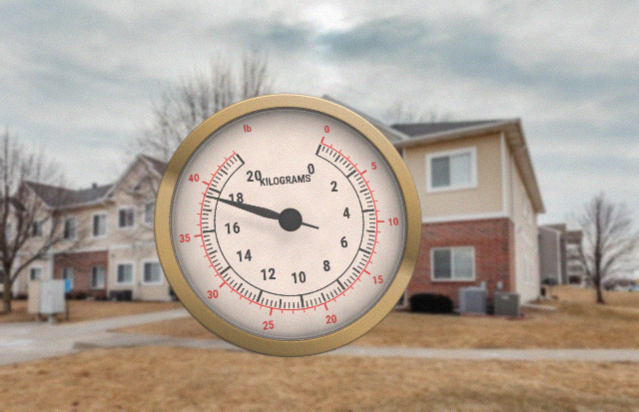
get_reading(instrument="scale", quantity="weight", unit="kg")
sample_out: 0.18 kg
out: 17.6 kg
